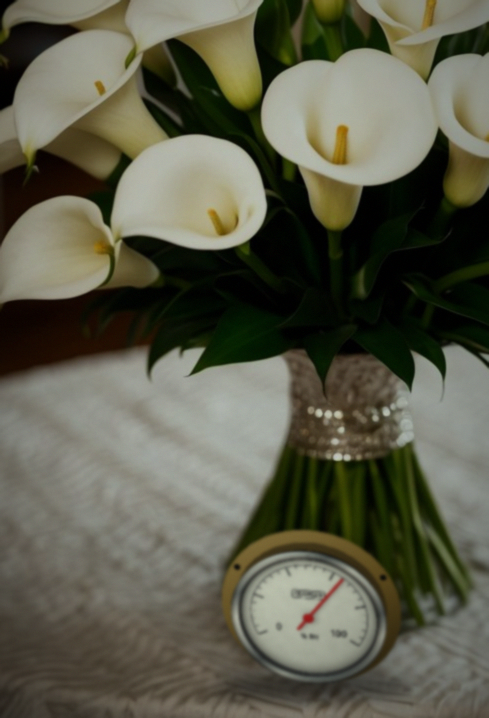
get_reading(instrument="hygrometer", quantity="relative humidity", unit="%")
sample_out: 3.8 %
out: 64 %
